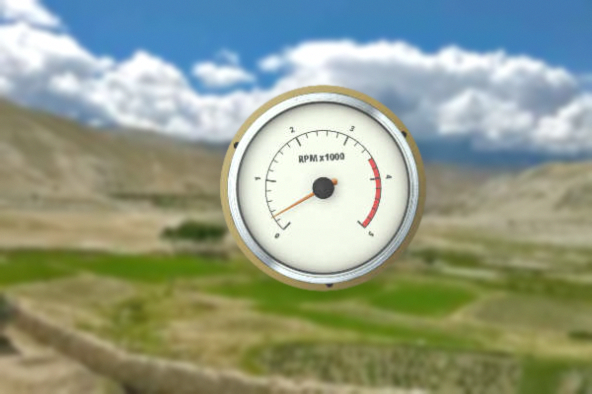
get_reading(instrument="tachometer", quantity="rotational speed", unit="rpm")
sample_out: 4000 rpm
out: 300 rpm
